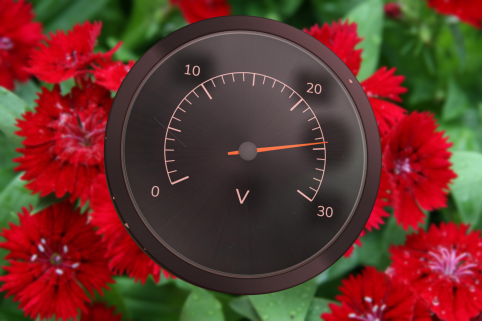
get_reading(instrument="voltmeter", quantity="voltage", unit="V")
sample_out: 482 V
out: 24.5 V
